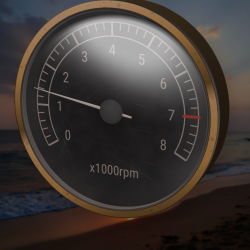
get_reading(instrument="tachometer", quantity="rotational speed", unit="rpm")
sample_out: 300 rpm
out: 1400 rpm
